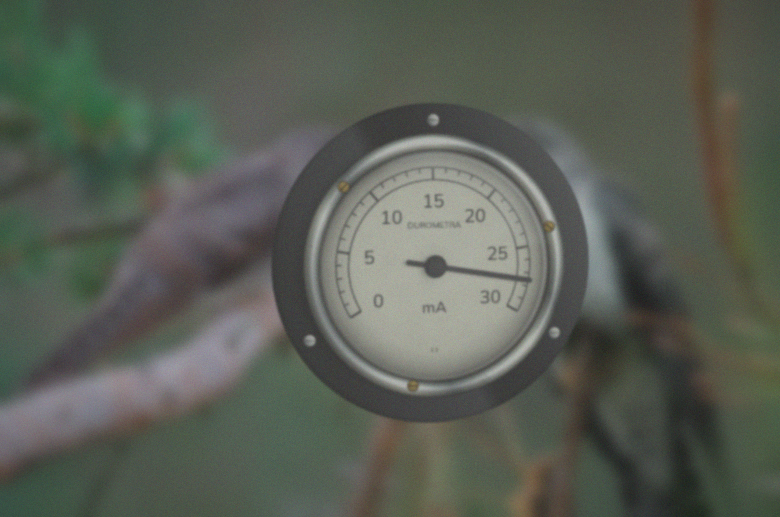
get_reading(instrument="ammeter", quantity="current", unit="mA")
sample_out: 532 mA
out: 27.5 mA
